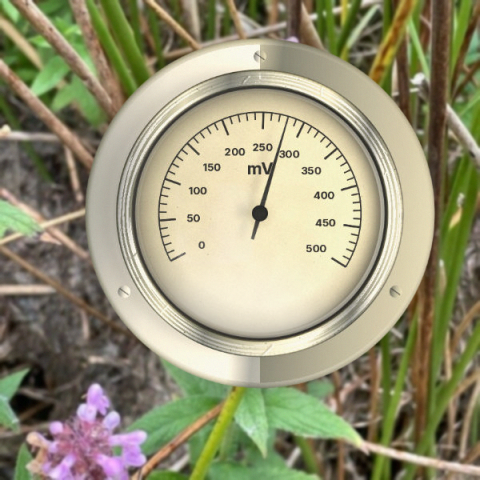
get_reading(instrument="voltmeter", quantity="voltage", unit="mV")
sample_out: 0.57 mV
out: 280 mV
